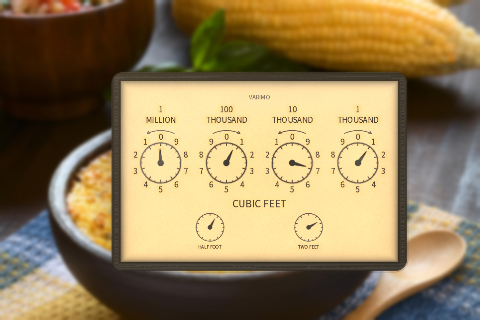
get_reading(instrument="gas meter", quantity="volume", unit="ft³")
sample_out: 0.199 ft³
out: 7100 ft³
